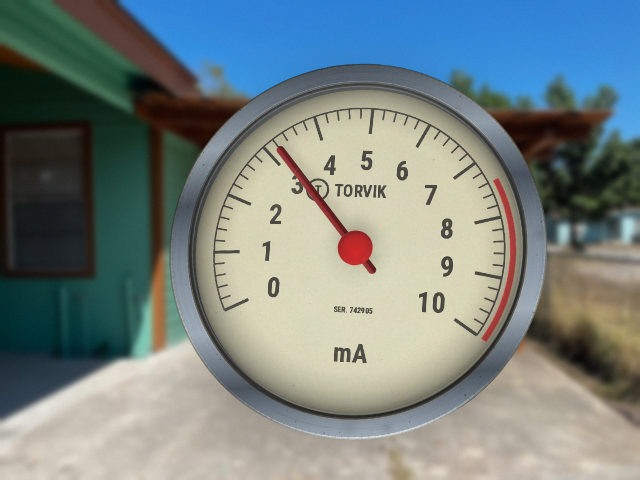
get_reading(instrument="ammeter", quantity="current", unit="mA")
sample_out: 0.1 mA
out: 3.2 mA
